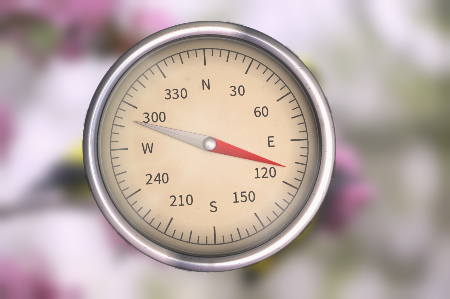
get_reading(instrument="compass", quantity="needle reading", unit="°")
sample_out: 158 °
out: 110 °
